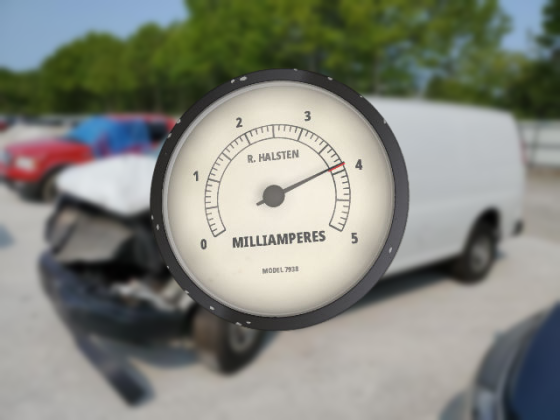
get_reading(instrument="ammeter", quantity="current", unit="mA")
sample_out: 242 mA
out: 3.9 mA
